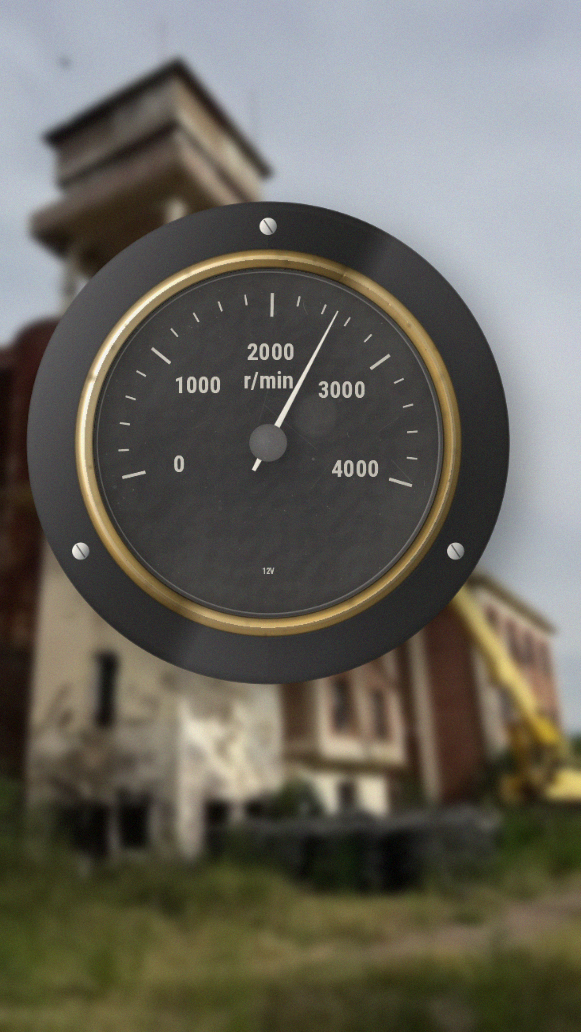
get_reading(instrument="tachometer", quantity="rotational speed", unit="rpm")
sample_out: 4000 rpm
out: 2500 rpm
